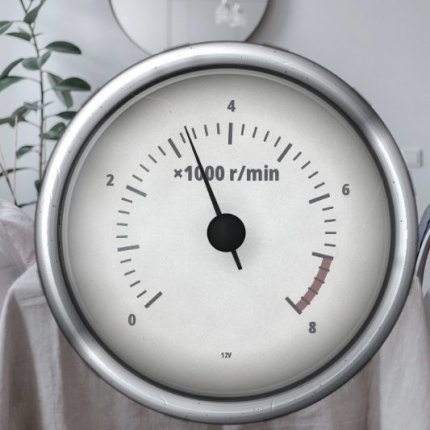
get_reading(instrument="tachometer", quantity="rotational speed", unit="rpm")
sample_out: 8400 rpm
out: 3300 rpm
